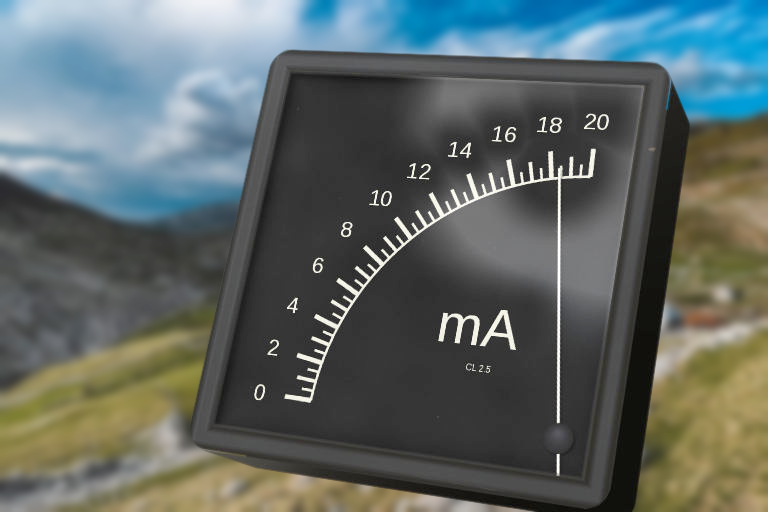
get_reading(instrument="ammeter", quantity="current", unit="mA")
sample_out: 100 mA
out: 18.5 mA
